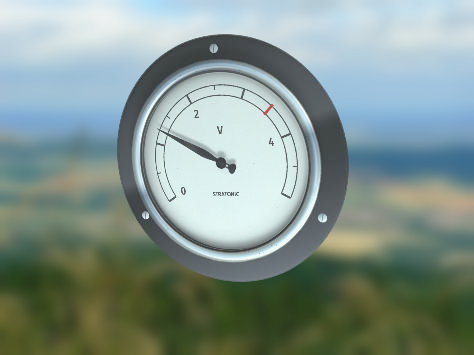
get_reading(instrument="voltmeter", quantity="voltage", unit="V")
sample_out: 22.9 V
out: 1.25 V
